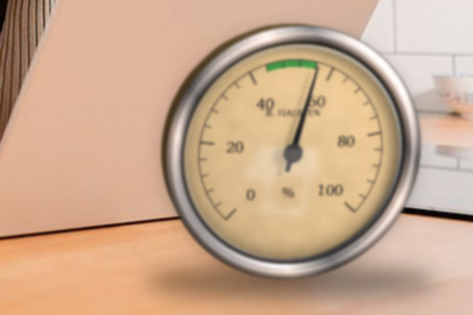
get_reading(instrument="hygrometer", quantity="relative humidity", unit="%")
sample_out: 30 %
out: 56 %
